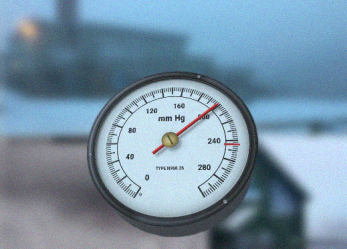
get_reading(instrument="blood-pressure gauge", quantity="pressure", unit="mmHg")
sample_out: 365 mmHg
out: 200 mmHg
